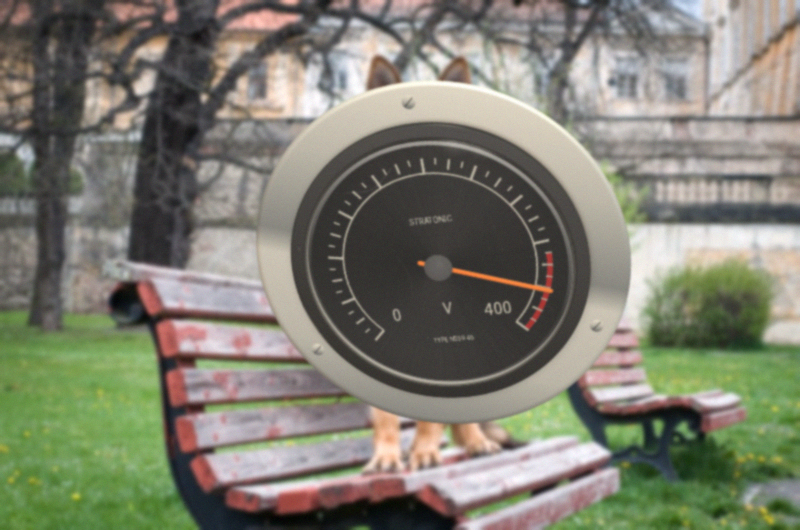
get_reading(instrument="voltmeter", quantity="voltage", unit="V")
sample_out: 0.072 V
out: 360 V
